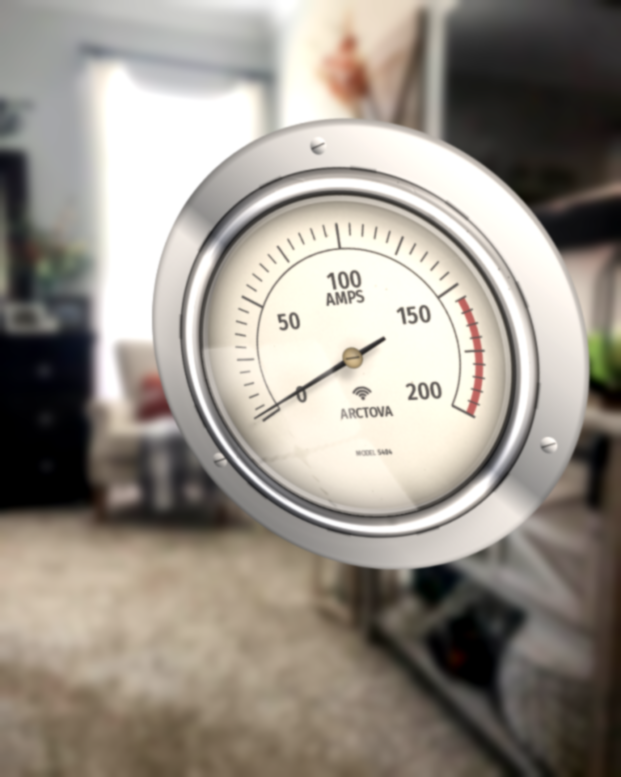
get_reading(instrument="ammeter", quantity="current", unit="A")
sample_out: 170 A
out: 2.5 A
